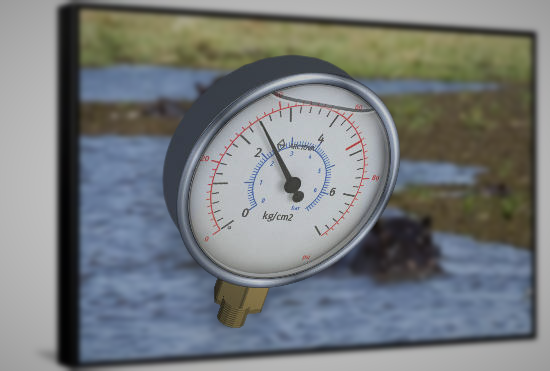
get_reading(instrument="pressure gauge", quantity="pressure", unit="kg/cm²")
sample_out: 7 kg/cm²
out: 2.4 kg/cm²
